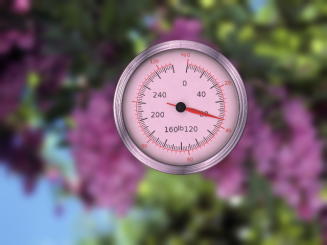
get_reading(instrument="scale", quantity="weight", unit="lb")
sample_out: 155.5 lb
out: 80 lb
